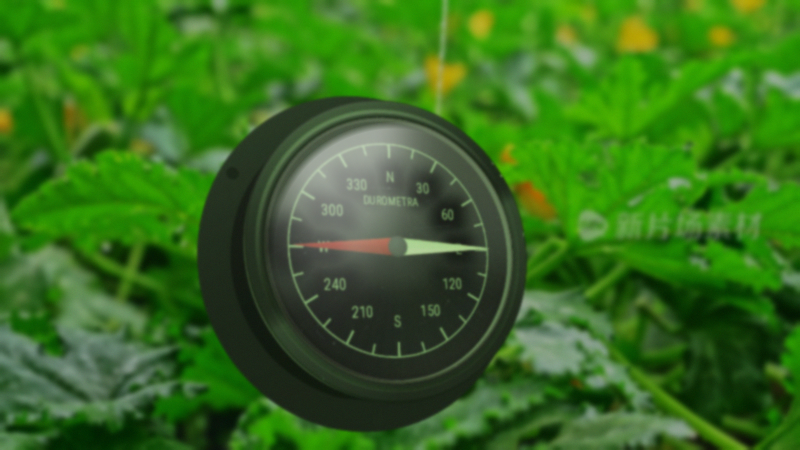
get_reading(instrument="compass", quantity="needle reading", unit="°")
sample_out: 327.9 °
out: 270 °
